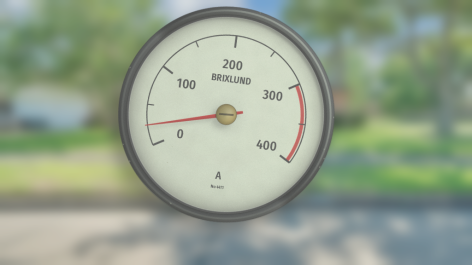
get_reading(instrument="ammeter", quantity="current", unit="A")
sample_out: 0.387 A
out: 25 A
